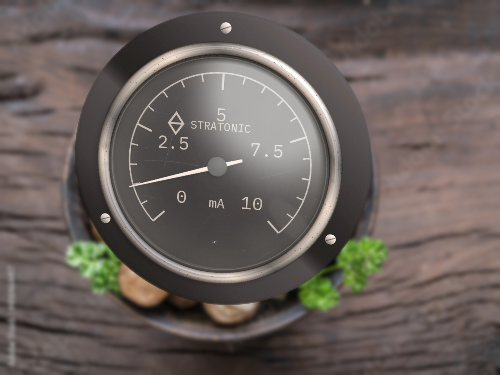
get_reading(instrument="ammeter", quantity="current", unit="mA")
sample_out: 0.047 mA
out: 1 mA
